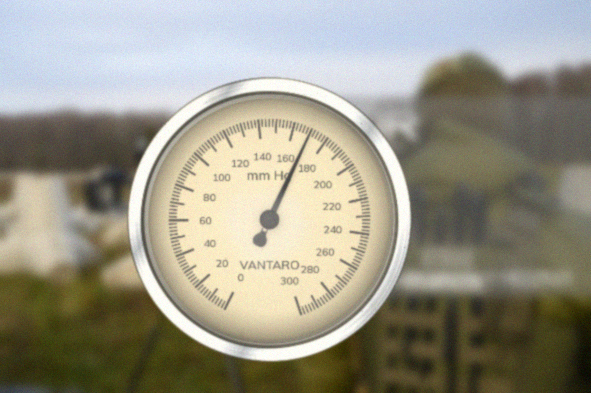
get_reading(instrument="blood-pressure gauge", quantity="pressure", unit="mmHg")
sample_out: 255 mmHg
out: 170 mmHg
